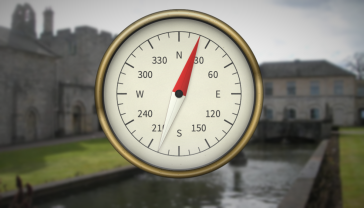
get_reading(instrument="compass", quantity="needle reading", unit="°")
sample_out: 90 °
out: 20 °
